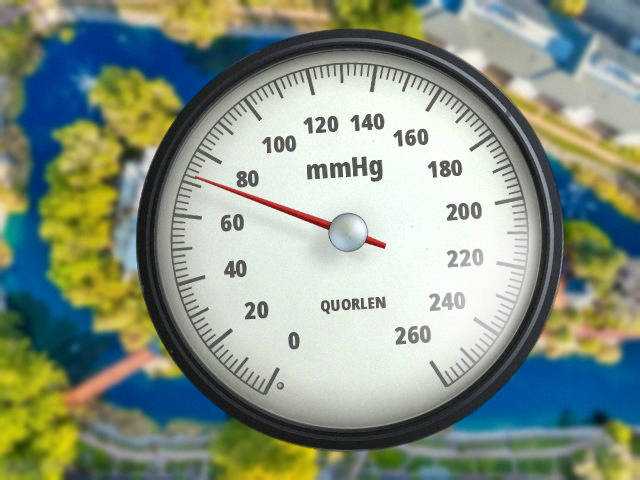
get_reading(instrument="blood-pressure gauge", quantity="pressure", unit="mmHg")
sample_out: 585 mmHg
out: 72 mmHg
